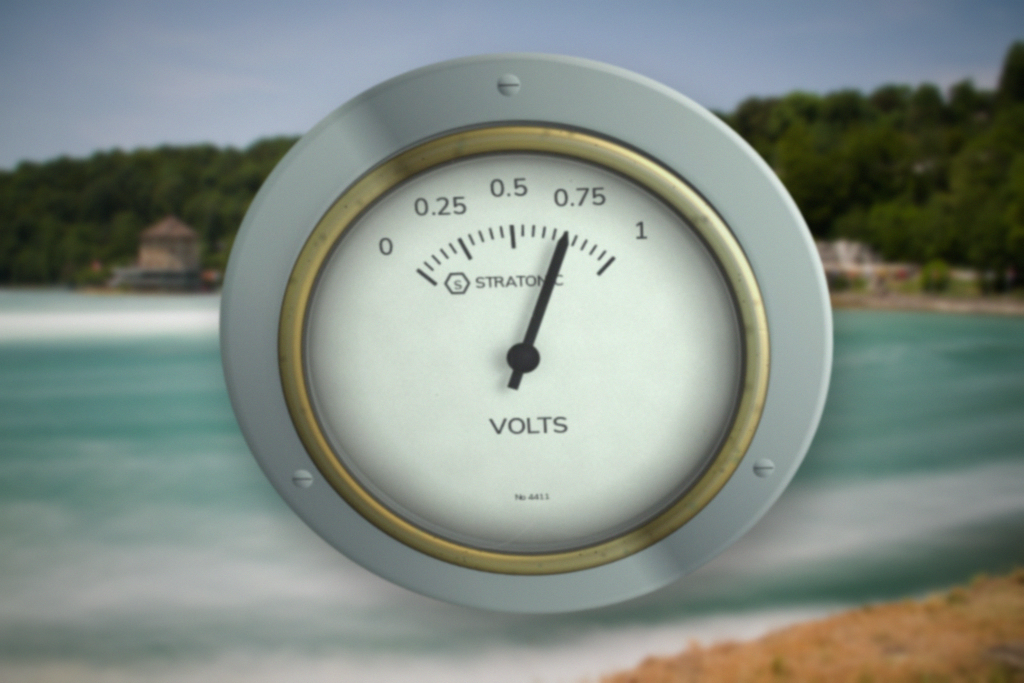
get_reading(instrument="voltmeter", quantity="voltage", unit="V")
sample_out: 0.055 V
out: 0.75 V
